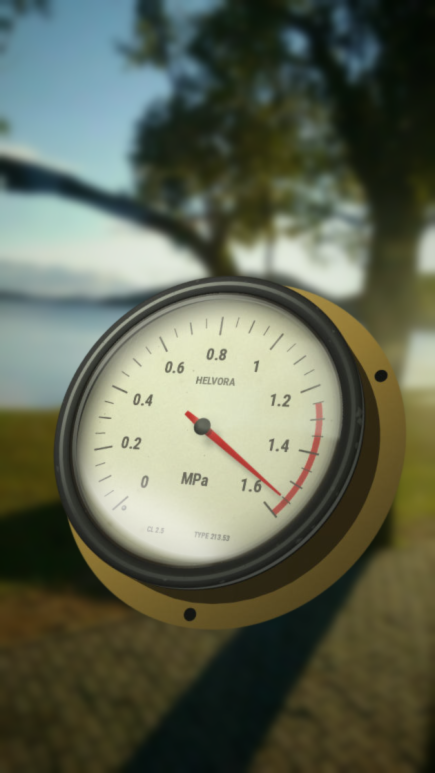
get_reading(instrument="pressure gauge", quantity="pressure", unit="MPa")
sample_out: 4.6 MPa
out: 1.55 MPa
